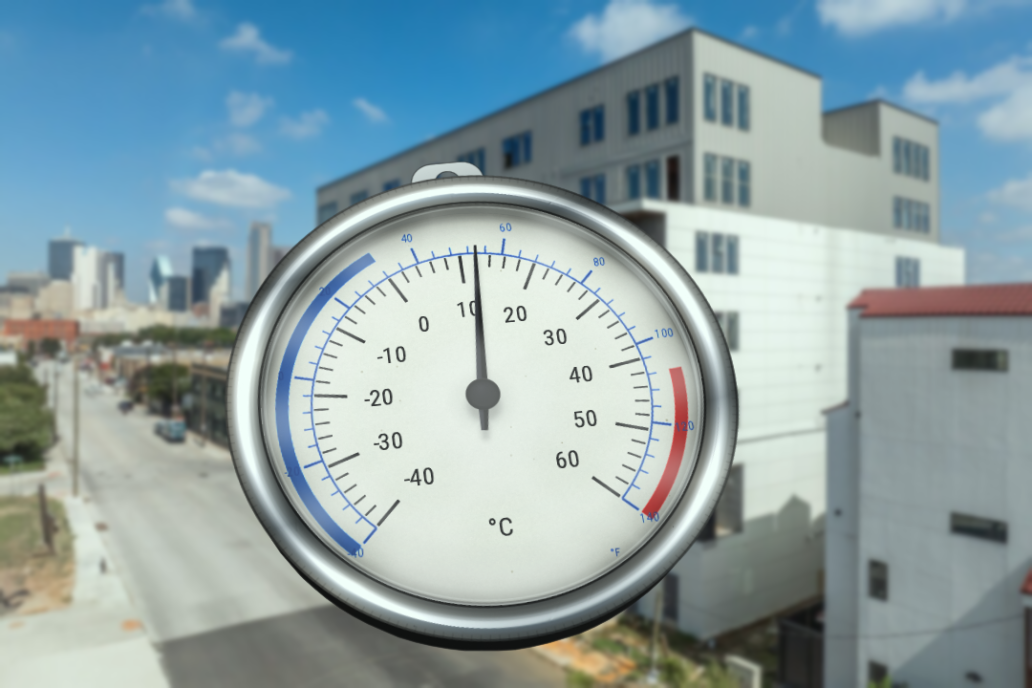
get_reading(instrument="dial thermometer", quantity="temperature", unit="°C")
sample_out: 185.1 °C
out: 12 °C
